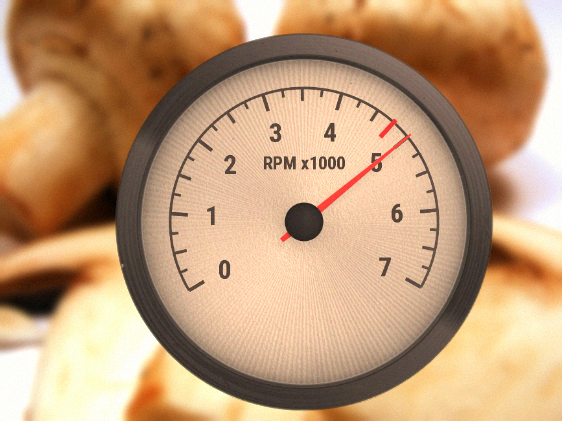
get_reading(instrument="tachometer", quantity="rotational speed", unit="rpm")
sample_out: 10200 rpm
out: 5000 rpm
